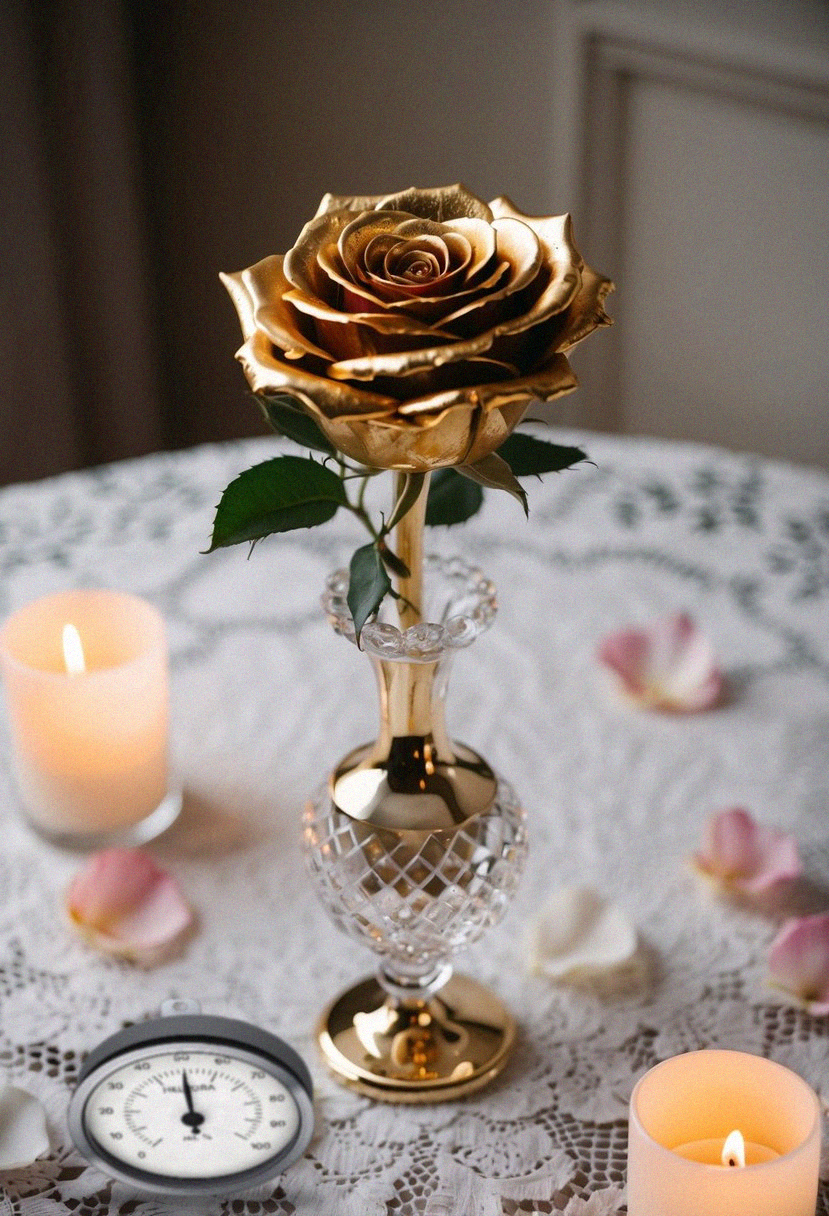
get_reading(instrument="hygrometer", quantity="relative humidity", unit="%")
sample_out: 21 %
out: 50 %
